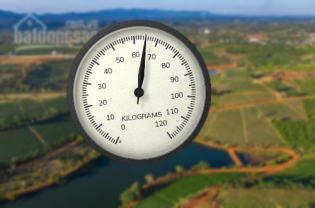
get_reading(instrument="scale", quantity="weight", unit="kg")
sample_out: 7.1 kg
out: 65 kg
